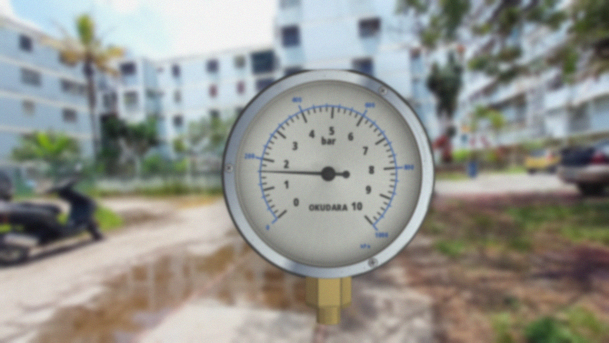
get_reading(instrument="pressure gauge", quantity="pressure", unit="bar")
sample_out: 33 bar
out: 1.6 bar
